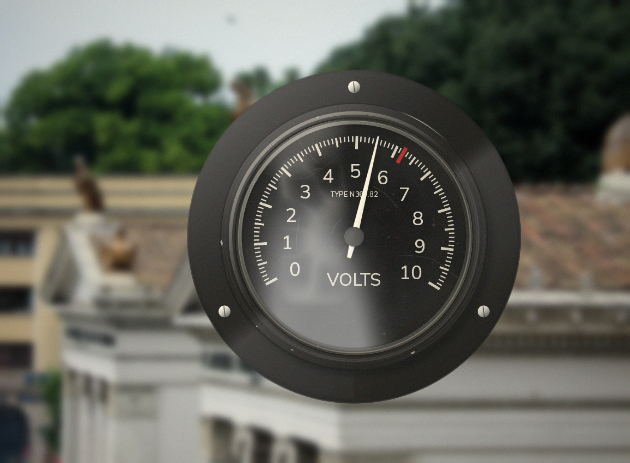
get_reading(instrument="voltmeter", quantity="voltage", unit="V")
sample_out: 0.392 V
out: 5.5 V
